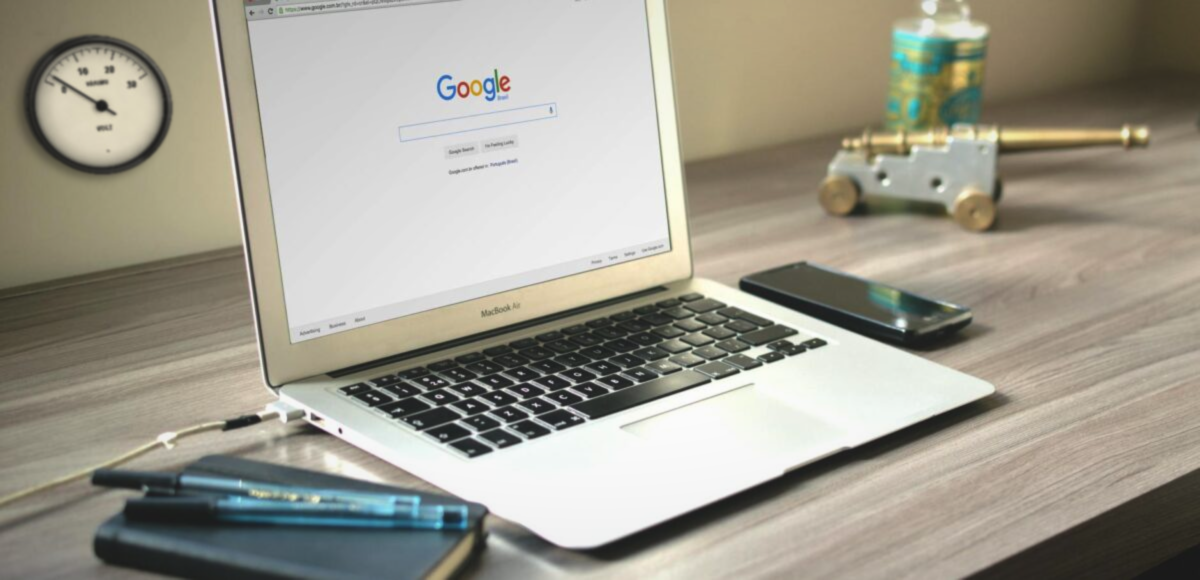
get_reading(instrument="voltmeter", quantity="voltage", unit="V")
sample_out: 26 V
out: 2 V
